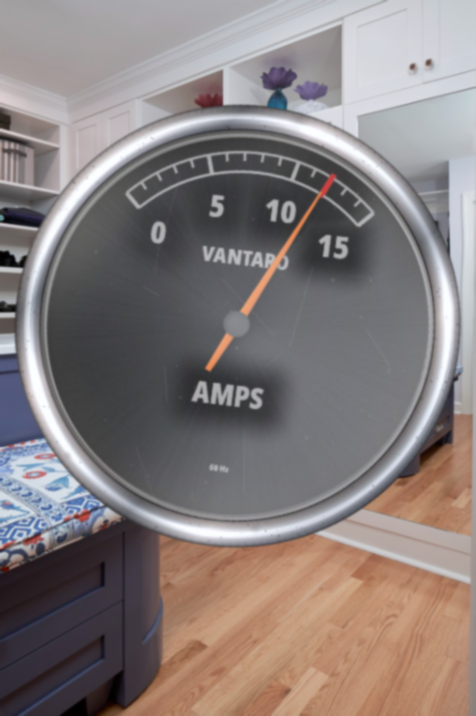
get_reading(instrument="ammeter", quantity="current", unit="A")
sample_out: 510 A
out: 12 A
